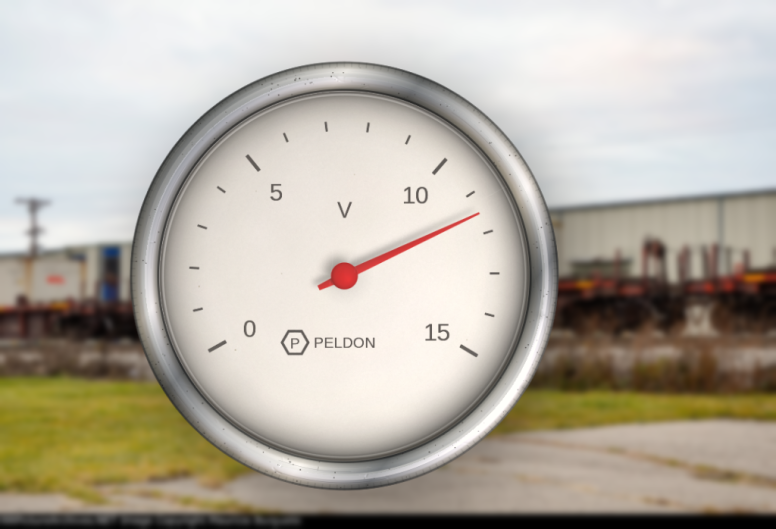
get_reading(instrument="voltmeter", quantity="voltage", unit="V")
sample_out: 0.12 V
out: 11.5 V
